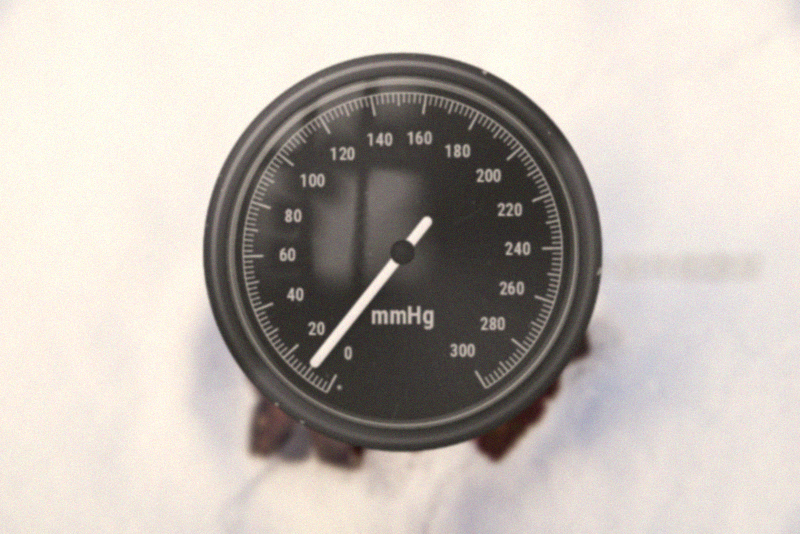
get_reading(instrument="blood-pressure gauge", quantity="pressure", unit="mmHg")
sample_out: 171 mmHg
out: 10 mmHg
